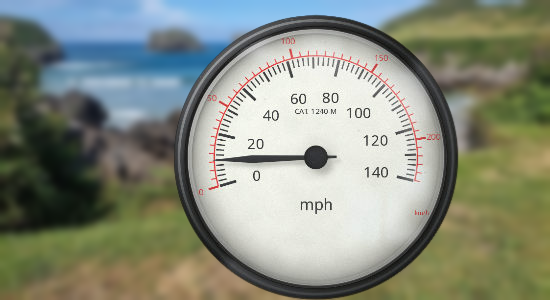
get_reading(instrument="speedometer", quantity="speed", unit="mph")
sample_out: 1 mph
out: 10 mph
